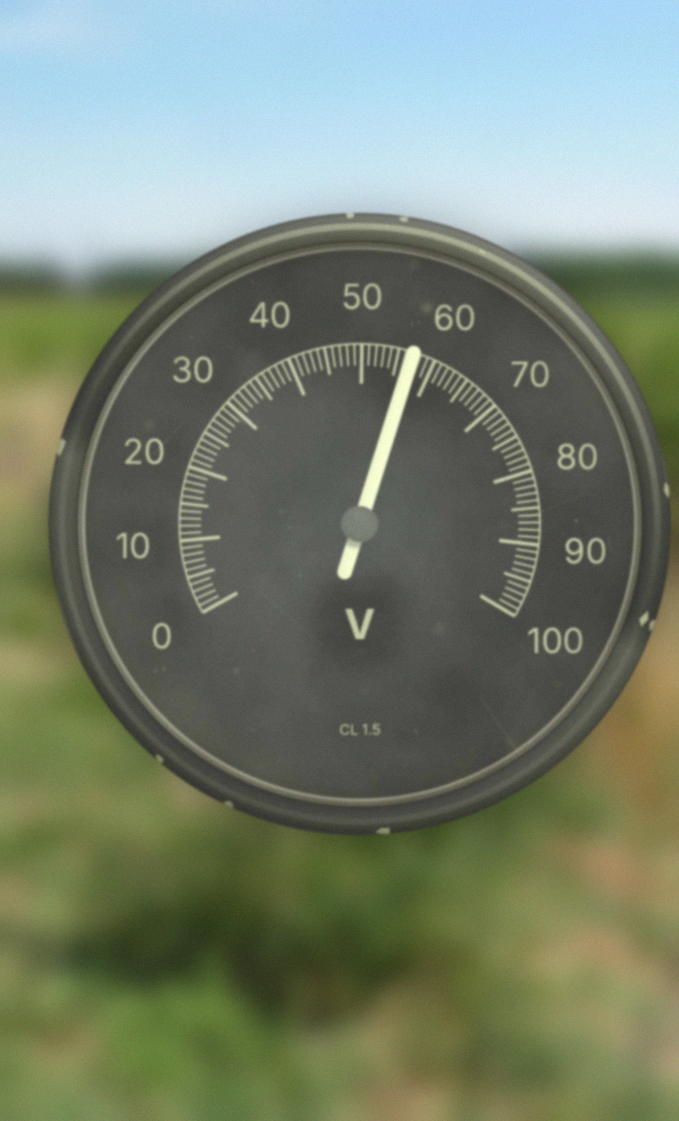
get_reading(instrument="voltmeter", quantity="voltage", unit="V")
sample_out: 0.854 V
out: 57 V
